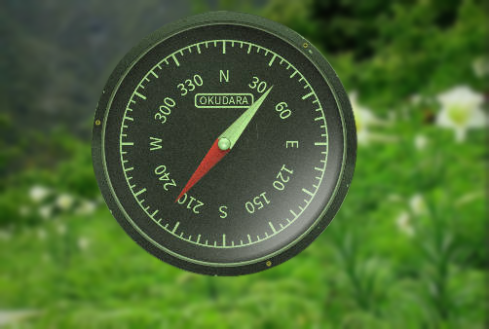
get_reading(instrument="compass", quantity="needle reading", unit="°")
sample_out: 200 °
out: 220 °
